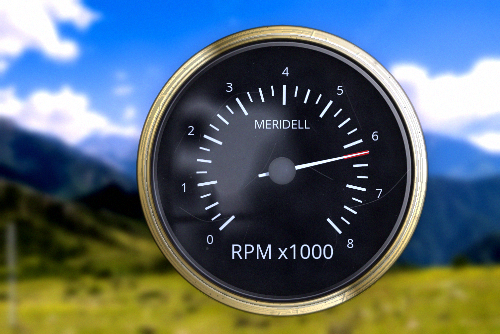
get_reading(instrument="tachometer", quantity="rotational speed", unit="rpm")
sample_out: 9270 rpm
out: 6250 rpm
